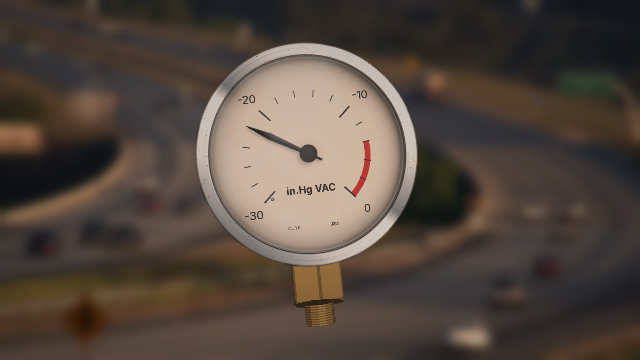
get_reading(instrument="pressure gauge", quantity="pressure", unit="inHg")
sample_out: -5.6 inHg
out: -22 inHg
